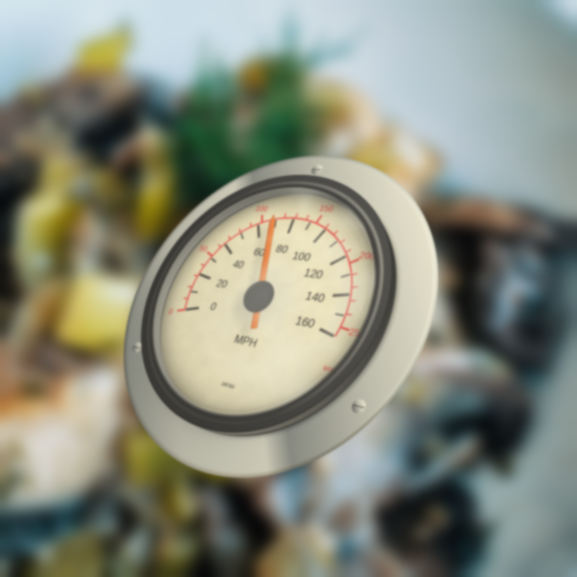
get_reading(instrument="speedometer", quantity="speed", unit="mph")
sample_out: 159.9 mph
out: 70 mph
